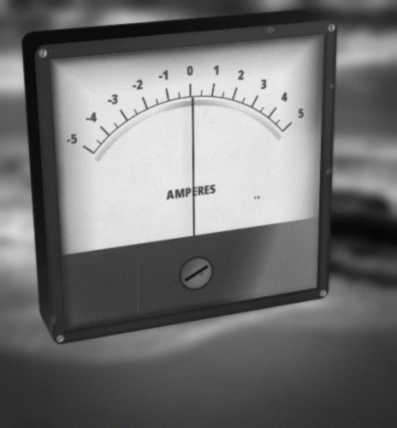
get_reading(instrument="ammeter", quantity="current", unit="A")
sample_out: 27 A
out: 0 A
